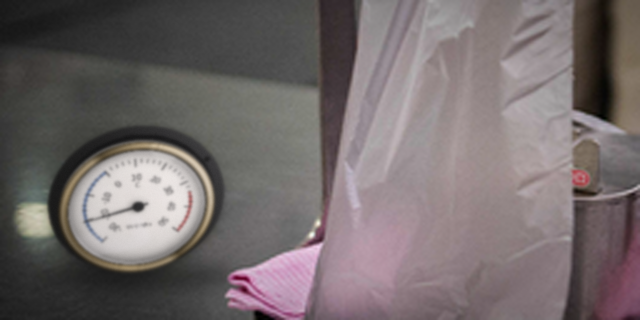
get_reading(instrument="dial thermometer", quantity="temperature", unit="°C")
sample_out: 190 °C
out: -20 °C
